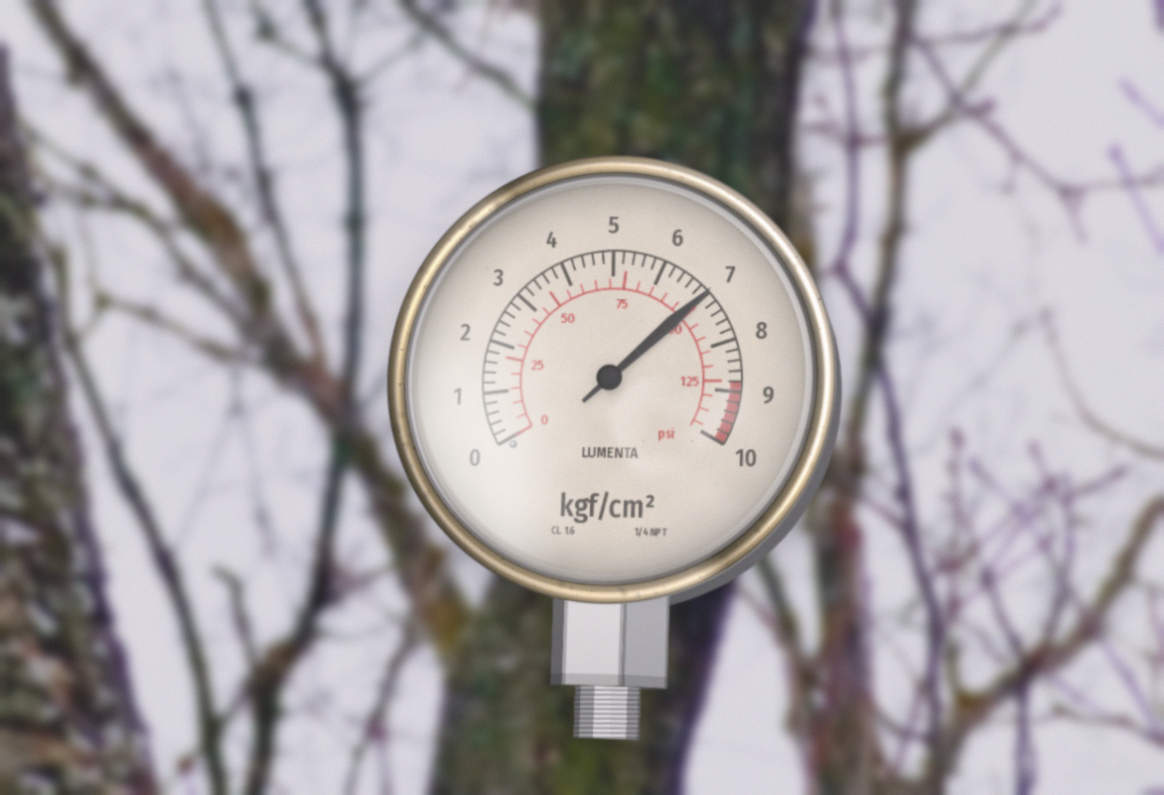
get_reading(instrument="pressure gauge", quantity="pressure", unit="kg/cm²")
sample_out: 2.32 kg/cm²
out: 7 kg/cm²
